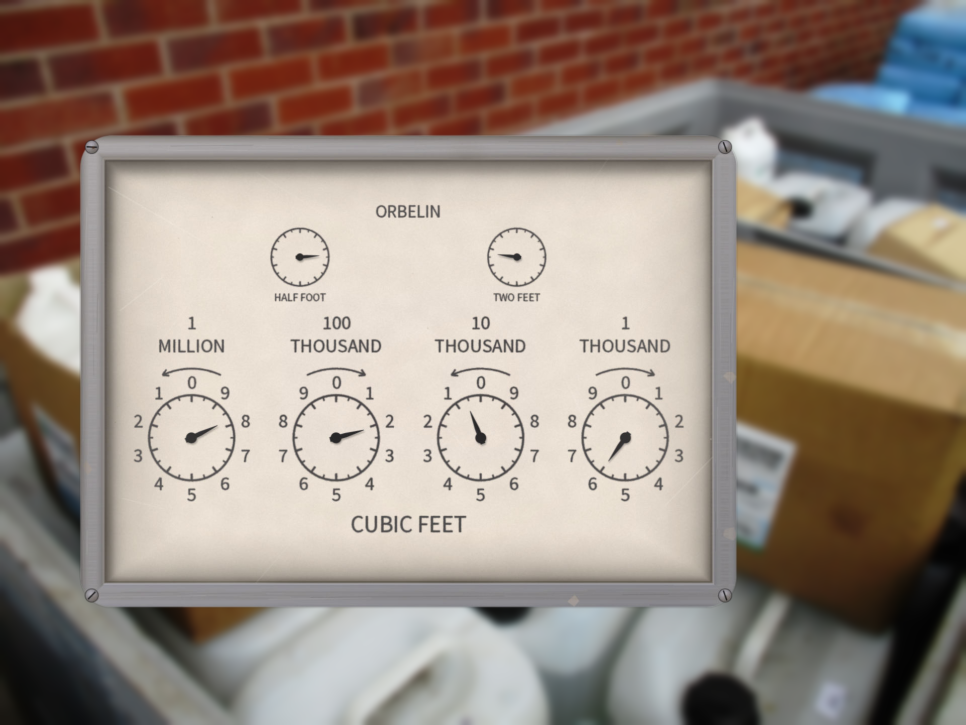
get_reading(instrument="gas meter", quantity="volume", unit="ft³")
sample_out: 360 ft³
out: 820600 ft³
